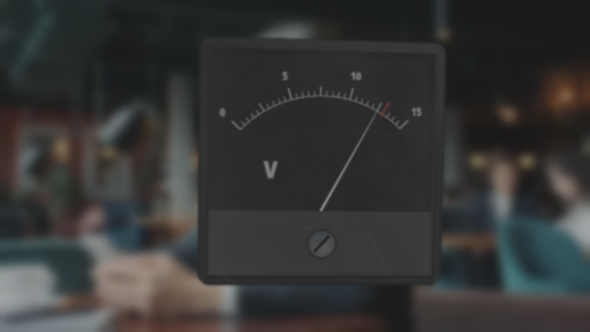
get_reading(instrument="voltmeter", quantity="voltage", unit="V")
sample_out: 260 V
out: 12.5 V
